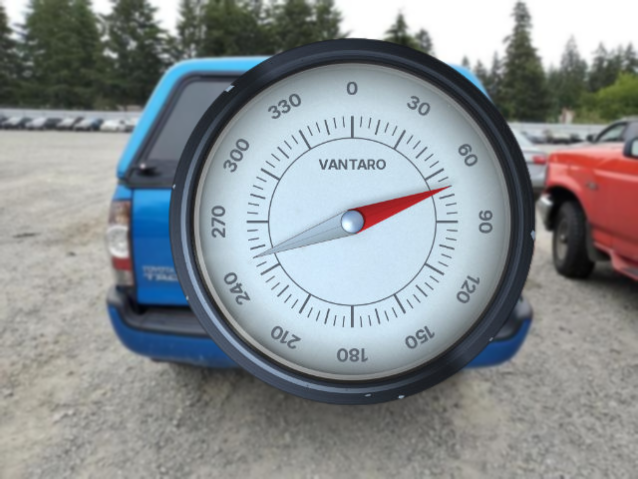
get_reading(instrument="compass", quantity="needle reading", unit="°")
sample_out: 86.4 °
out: 70 °
